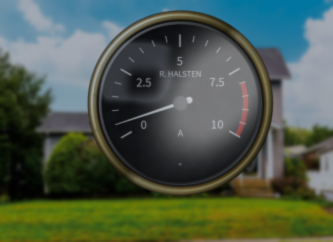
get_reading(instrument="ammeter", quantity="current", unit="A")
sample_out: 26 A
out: 0.5 A
